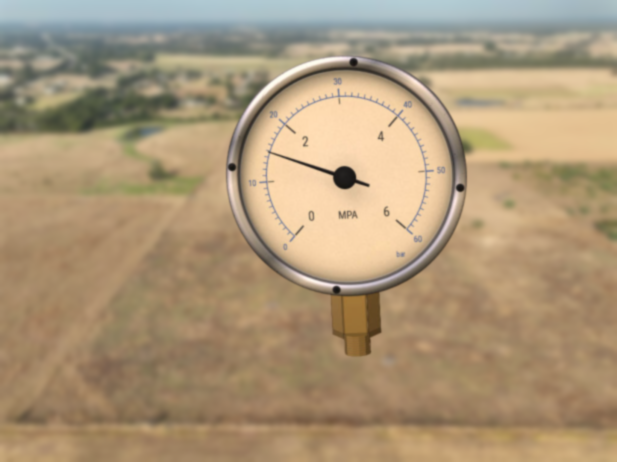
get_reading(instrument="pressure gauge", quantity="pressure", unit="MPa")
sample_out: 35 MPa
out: 1.5 MPa
